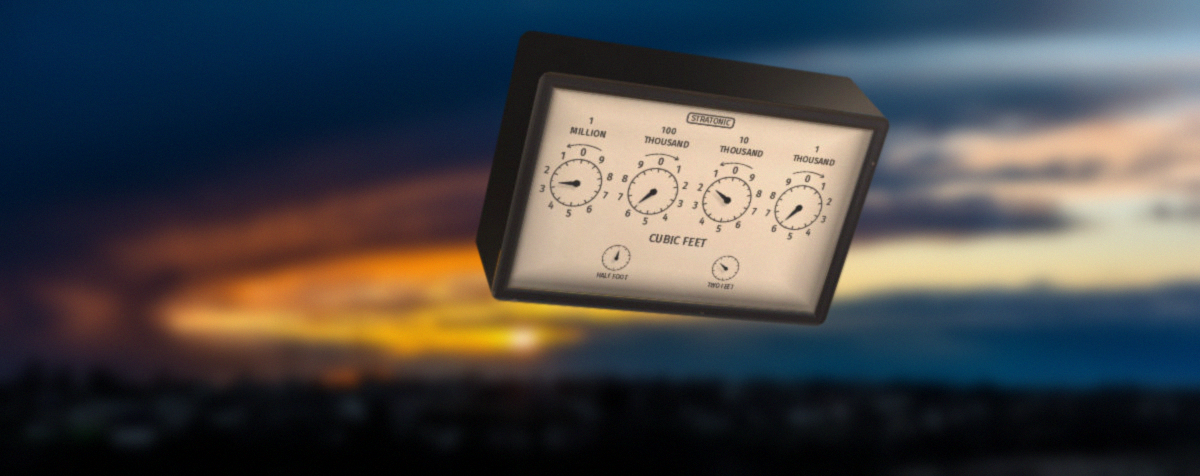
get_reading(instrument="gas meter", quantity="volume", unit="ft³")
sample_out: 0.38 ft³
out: 261600 ft³
